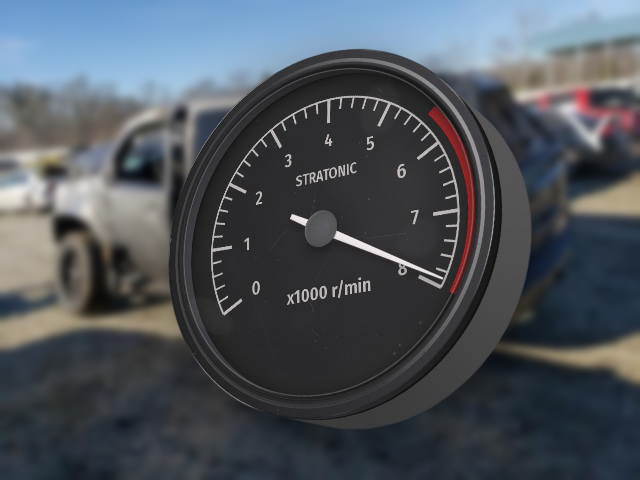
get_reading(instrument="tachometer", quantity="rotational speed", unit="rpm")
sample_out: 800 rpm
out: 7900 rpm
